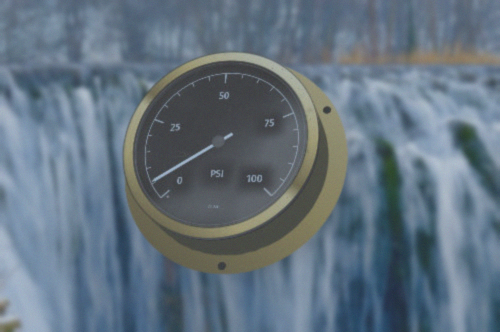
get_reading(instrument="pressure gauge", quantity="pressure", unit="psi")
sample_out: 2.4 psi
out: 5 psi
